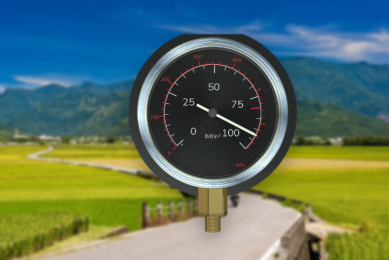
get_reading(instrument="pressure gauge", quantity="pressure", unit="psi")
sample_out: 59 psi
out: 92.5 psi
